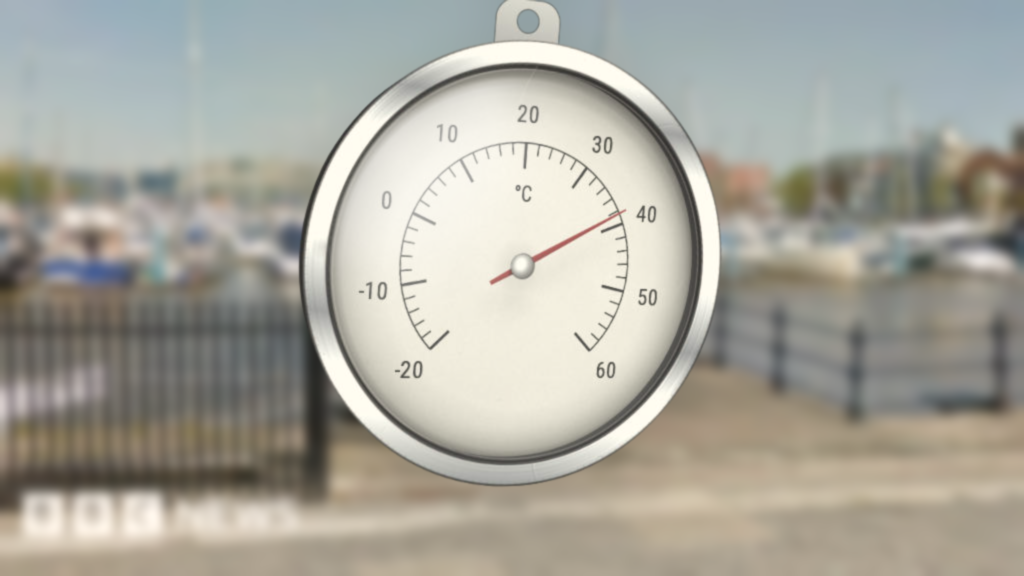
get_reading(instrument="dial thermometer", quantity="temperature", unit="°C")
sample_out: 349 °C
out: 38 °C
